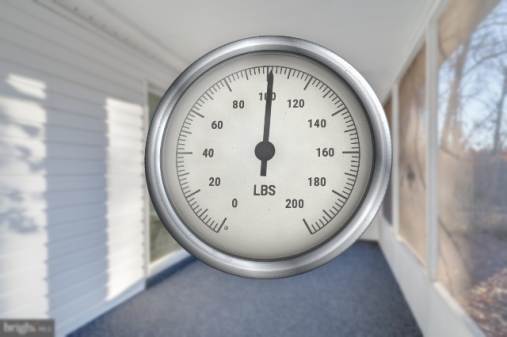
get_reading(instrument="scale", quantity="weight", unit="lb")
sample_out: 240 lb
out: 102 lb
